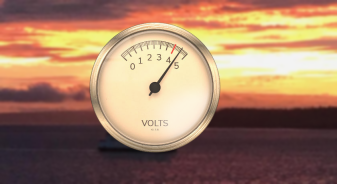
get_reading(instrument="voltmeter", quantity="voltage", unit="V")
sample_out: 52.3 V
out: 4.5 V
